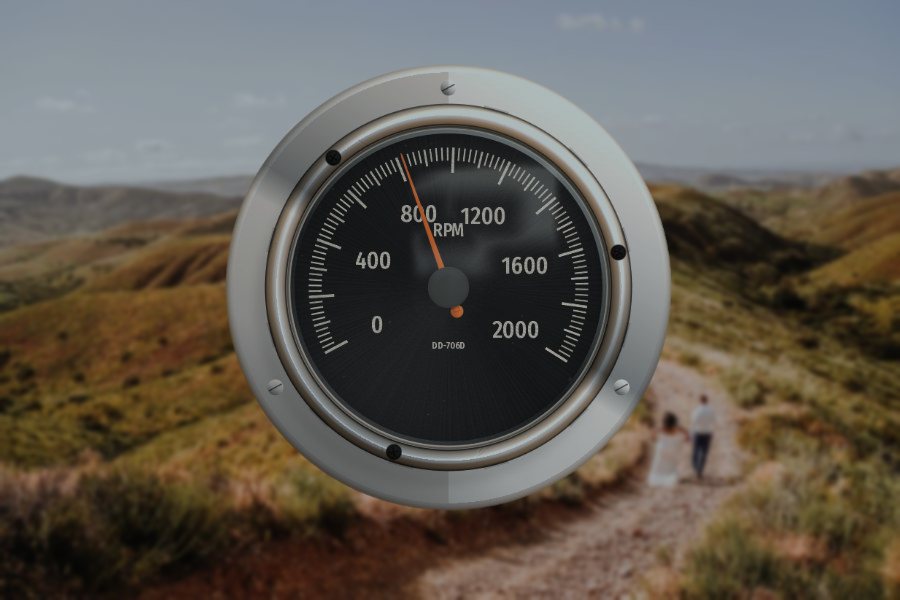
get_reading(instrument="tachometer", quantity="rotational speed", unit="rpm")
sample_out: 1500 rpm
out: 820 rpm
